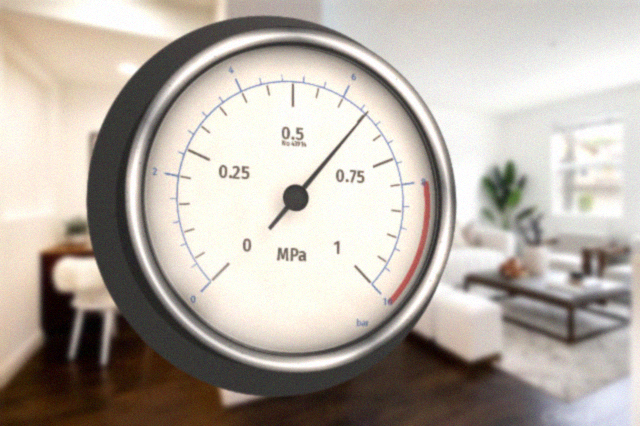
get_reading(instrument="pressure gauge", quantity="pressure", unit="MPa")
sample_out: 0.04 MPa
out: 0.65 MPa
